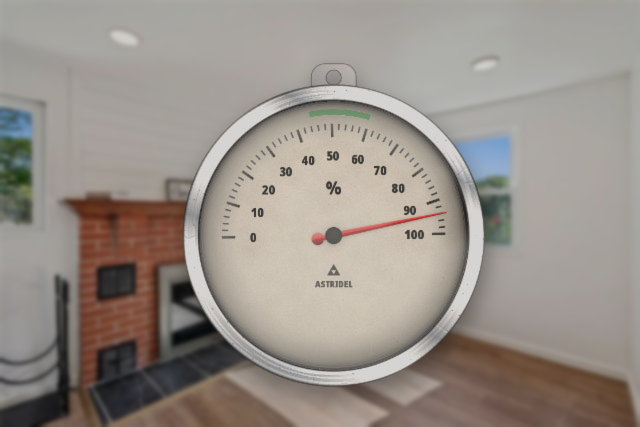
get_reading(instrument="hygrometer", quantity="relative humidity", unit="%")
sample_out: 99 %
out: 94 %
